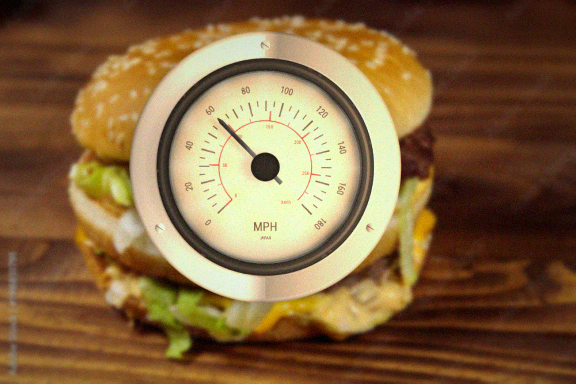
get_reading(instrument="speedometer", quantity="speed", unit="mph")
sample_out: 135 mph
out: 60 mph
